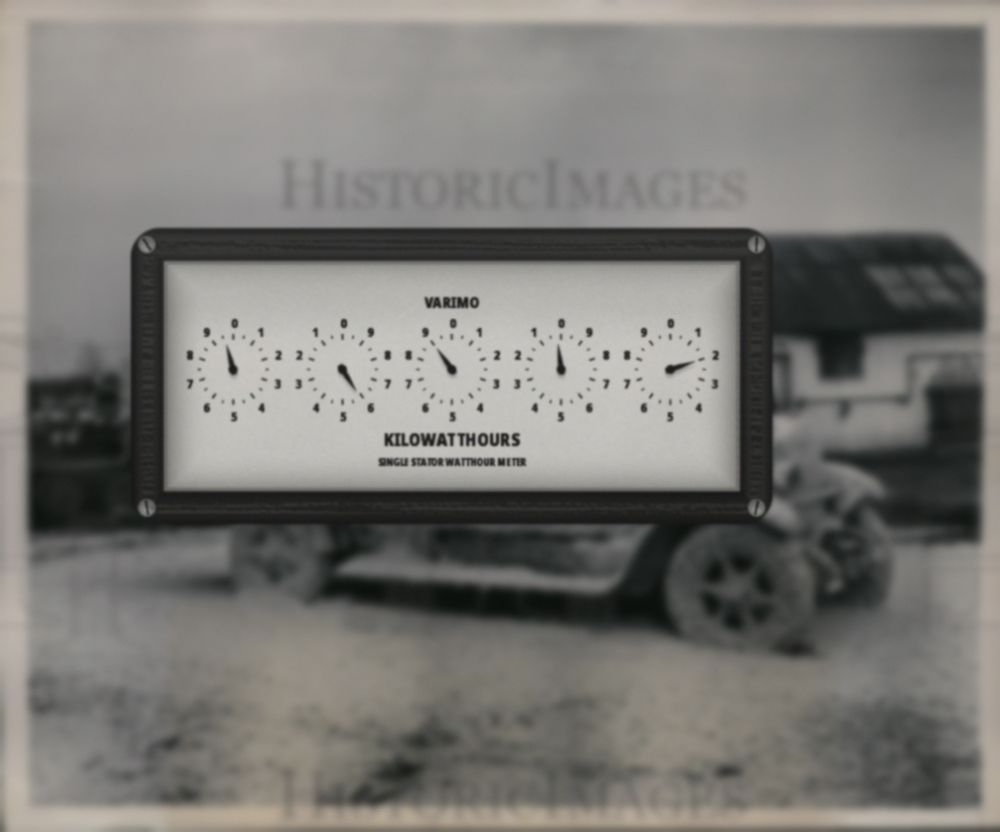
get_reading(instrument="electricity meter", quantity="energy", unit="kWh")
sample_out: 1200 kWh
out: 95902 kWh
